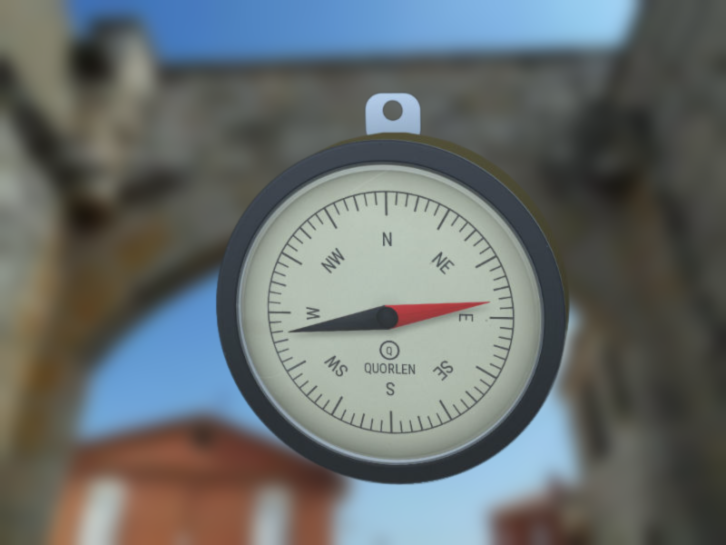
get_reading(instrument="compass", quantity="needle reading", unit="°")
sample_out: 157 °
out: 80 °
